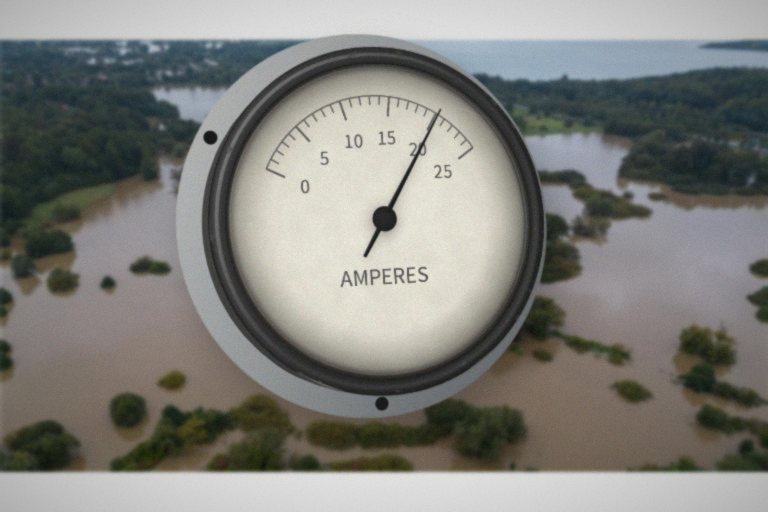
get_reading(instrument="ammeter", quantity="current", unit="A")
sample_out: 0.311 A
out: 20 A
